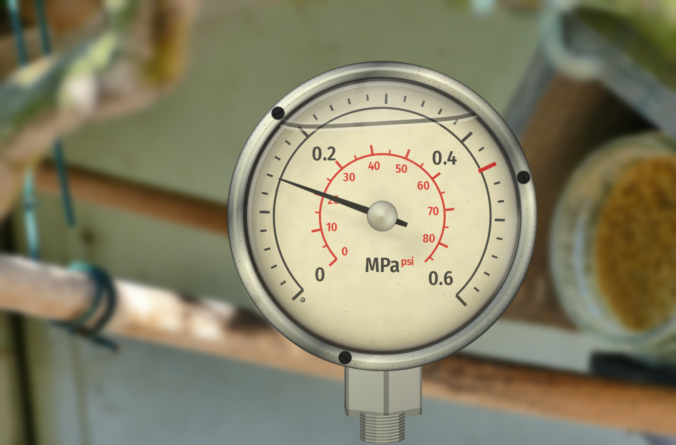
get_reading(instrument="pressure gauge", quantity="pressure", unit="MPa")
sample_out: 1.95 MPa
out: 0.14 MPa
